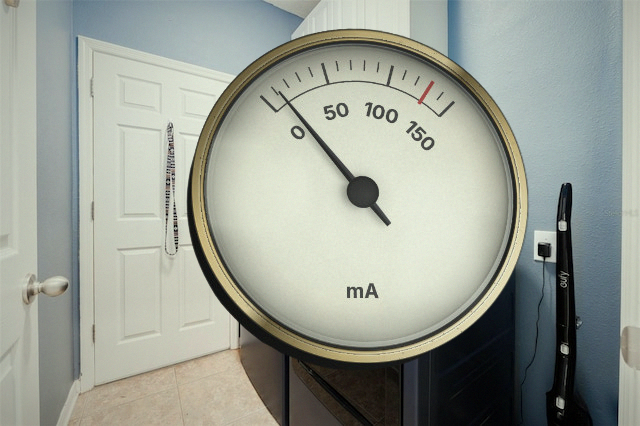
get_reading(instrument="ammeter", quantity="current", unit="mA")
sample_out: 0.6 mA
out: 10 mA
